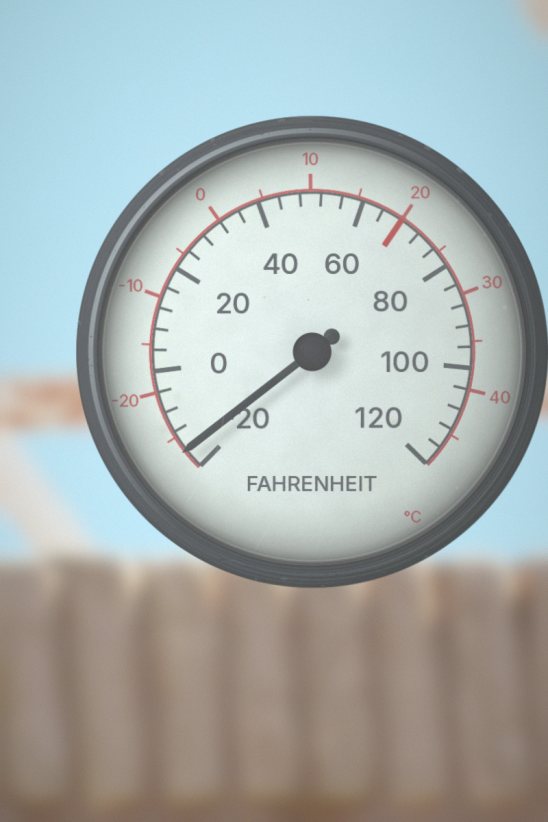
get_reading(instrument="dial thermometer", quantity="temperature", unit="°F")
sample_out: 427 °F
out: -16 °F
